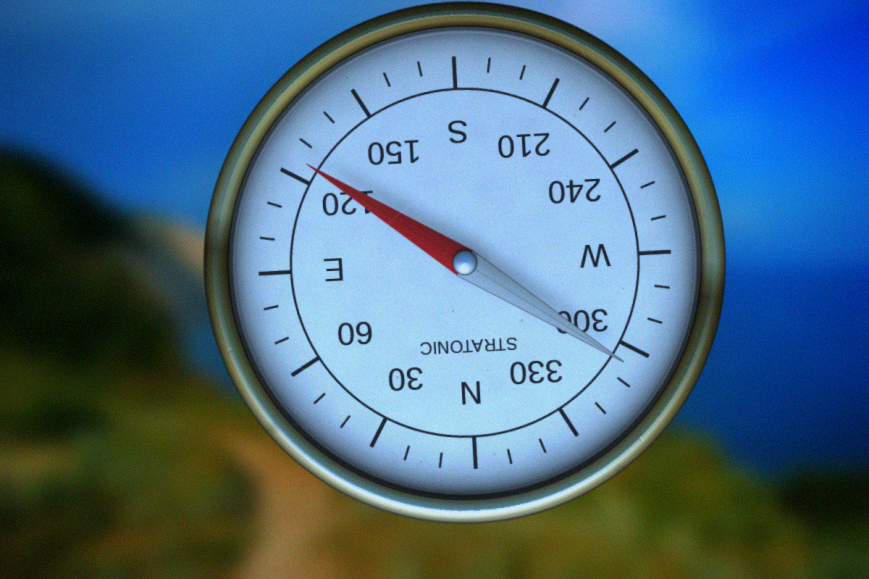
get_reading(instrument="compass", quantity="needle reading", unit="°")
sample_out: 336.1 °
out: 125 °
